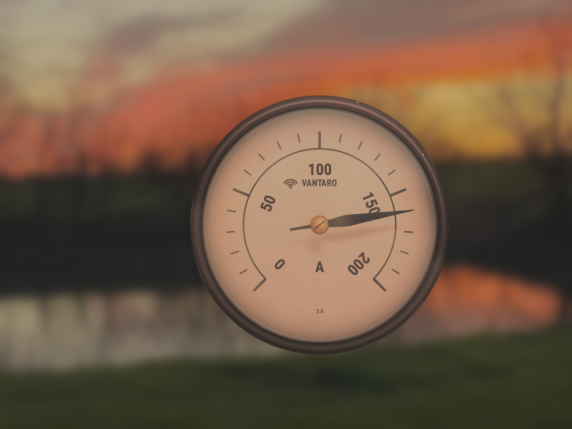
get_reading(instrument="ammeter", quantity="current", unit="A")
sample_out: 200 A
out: 160 A
